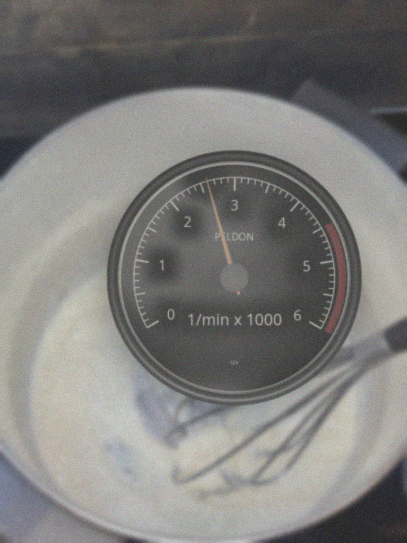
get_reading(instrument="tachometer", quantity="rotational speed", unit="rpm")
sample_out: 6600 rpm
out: 2600 rpm
